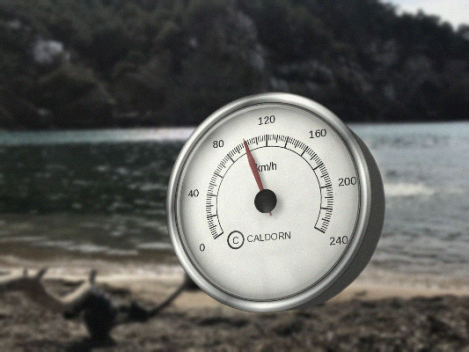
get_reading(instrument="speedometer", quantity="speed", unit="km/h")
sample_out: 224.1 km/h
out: 100 km/h
